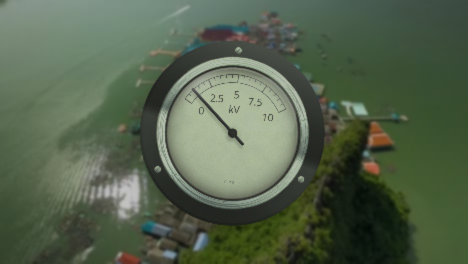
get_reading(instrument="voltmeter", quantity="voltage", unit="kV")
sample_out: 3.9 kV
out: 1 kV
